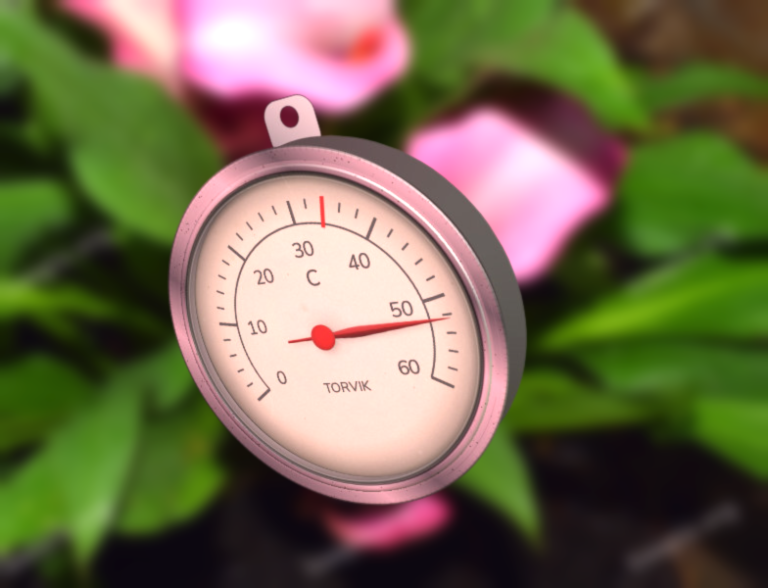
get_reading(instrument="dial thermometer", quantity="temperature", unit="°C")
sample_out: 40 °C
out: 52 °C
